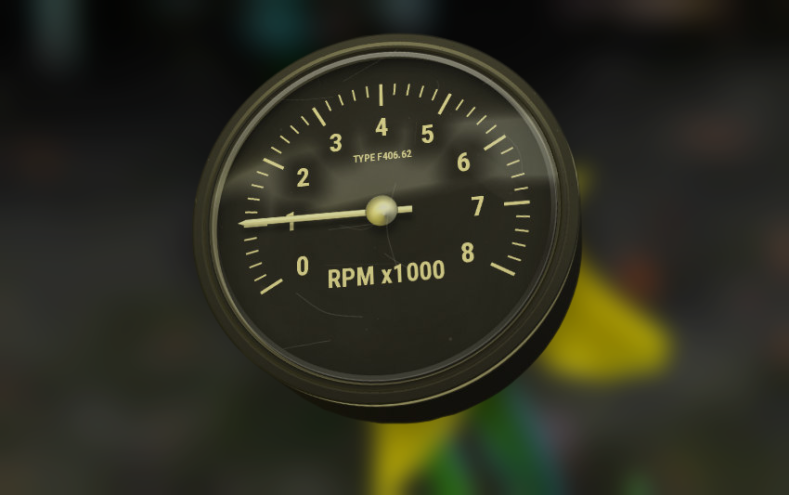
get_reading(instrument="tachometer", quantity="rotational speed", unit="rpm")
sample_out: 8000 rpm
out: 1000 rpm
